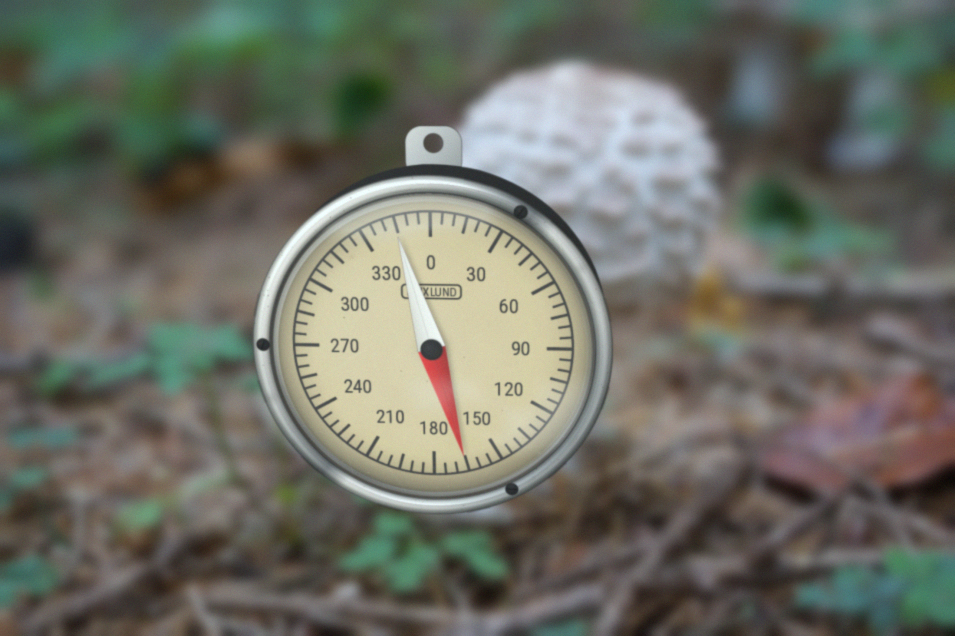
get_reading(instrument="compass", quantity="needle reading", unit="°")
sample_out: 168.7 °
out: 165 °
